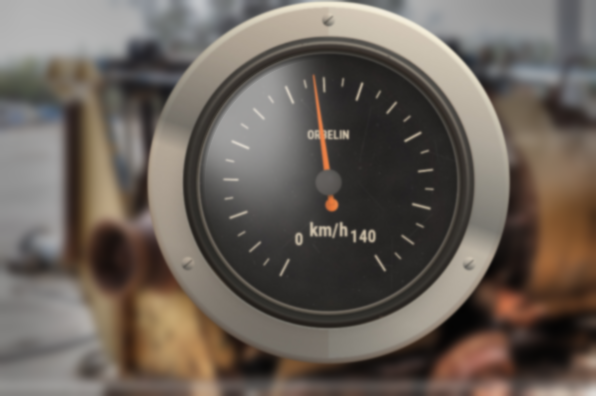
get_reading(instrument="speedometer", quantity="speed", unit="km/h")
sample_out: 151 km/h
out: 67.5 km/h
